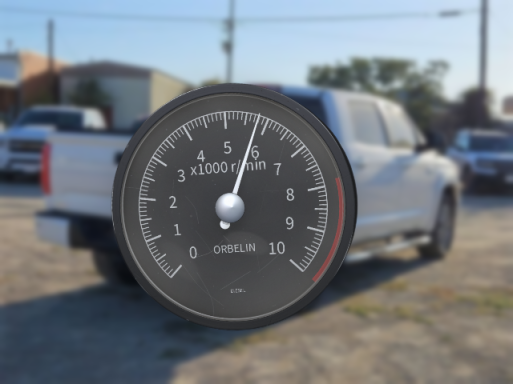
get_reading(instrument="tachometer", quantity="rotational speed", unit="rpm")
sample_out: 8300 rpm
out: 5800 rpm
